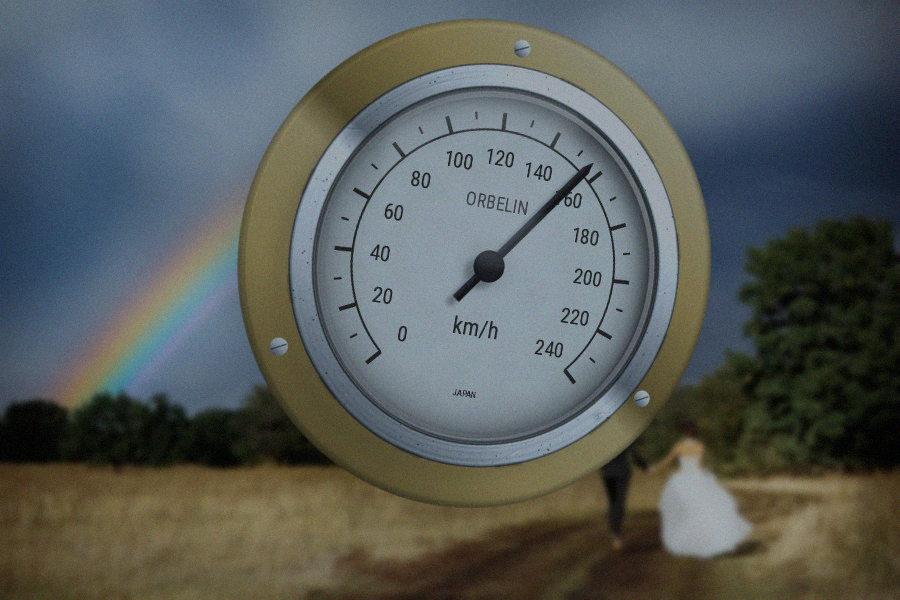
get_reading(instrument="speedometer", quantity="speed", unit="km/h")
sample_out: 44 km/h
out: 155 km/h
